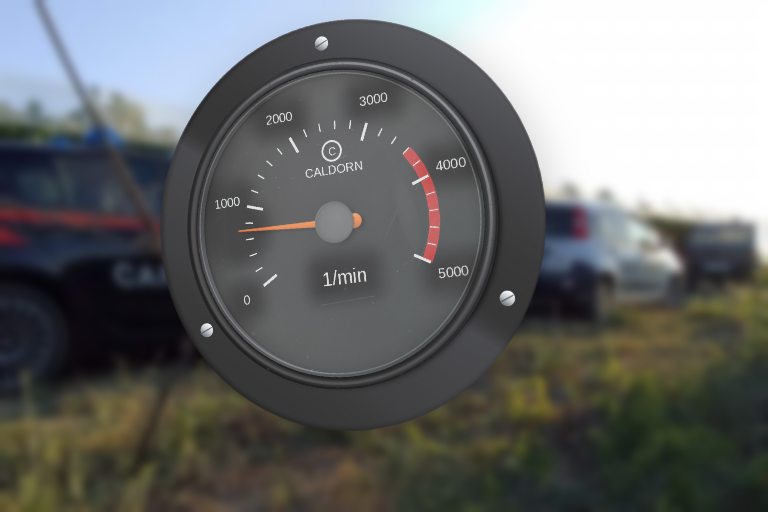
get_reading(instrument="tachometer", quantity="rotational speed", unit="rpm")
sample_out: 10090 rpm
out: 700 rpm
